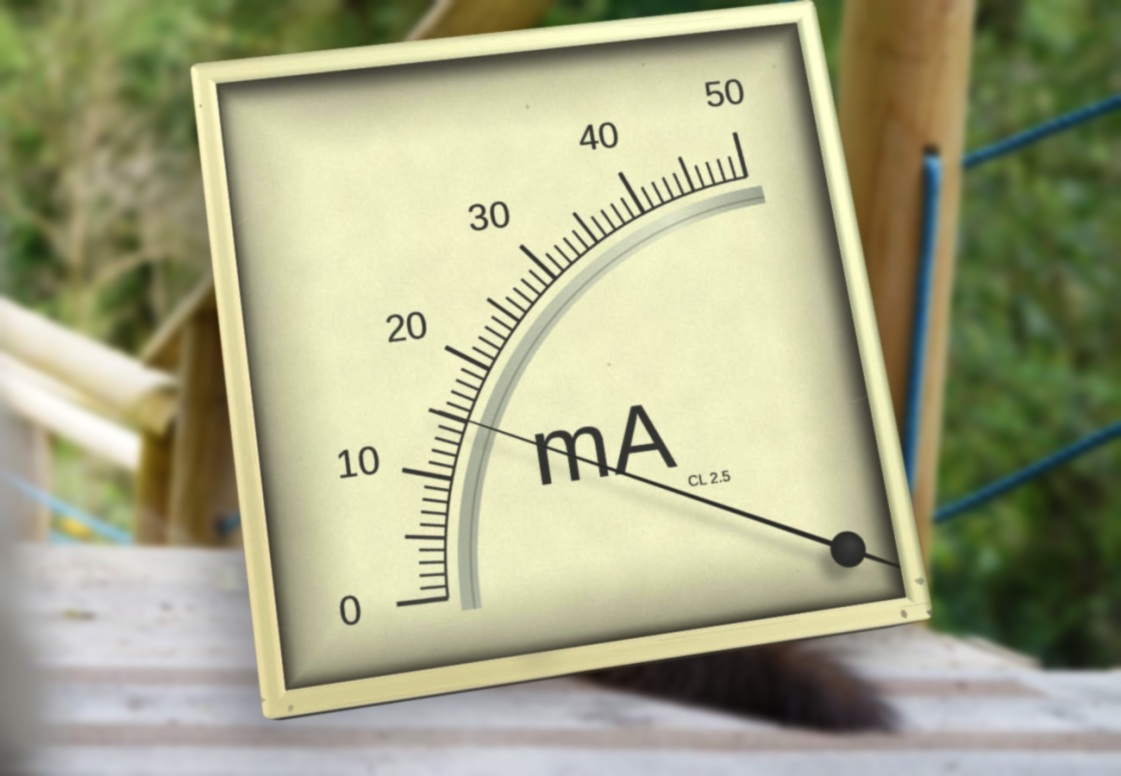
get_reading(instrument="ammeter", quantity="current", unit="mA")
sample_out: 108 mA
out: 15 mA
